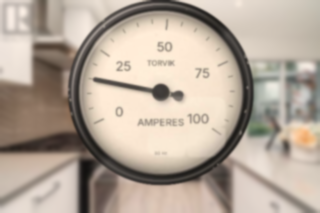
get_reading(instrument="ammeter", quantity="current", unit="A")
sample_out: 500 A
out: 15 A
